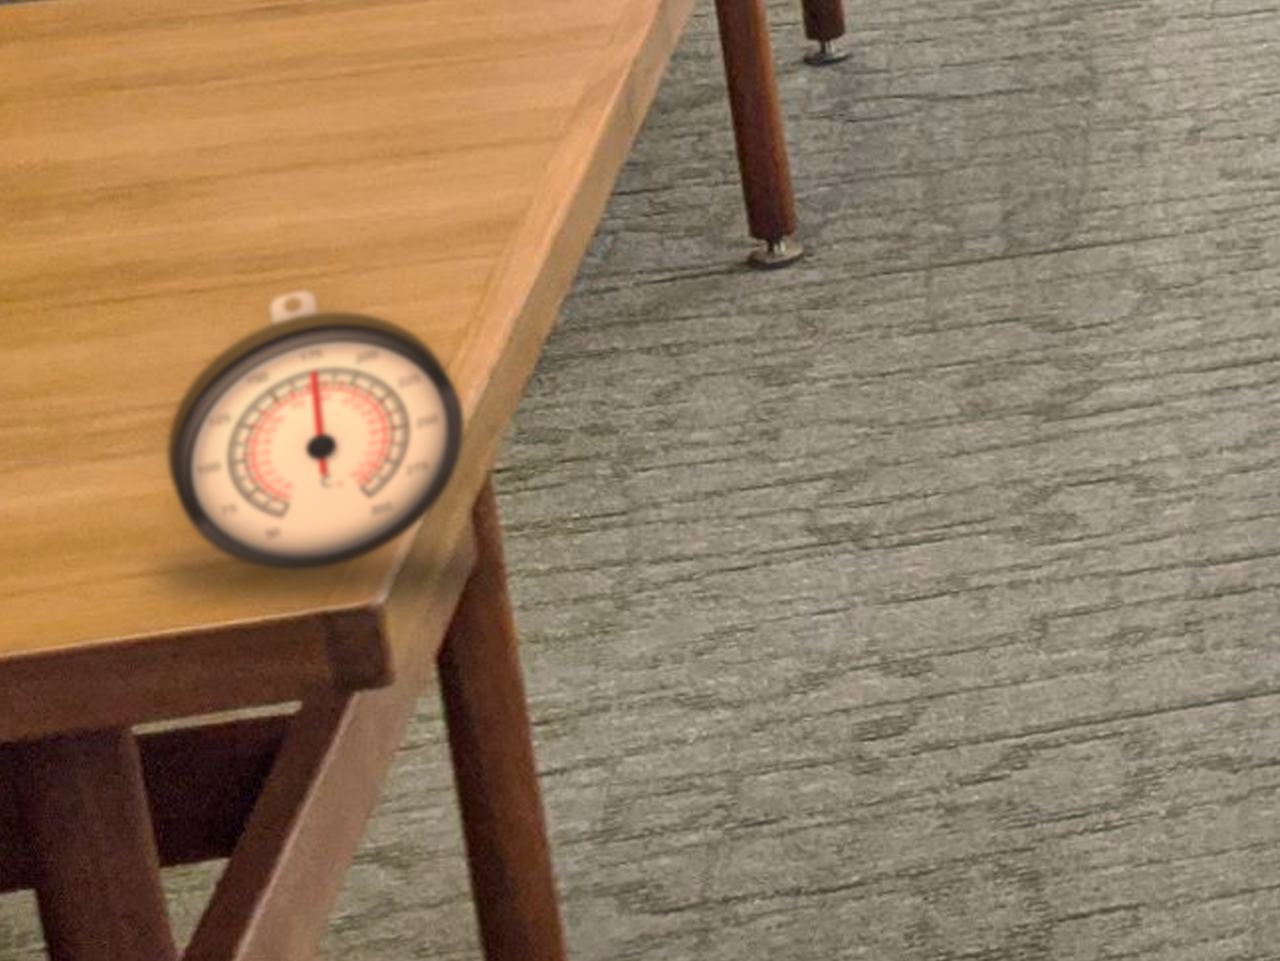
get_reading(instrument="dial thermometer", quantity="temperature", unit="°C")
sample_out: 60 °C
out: 175 °C
